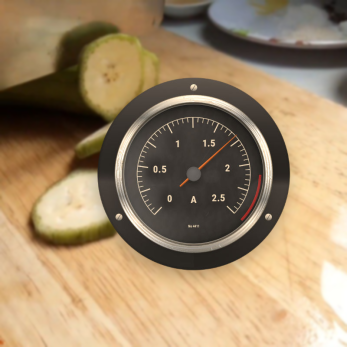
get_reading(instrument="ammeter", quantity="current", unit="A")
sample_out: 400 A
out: 1.7 A
